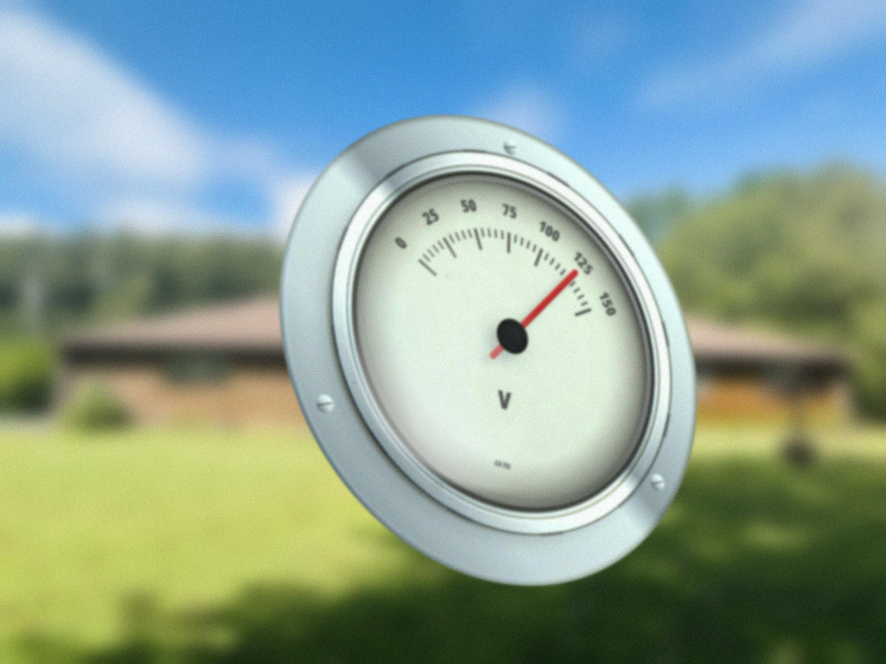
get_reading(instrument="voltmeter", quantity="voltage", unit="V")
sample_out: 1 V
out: 125 V
